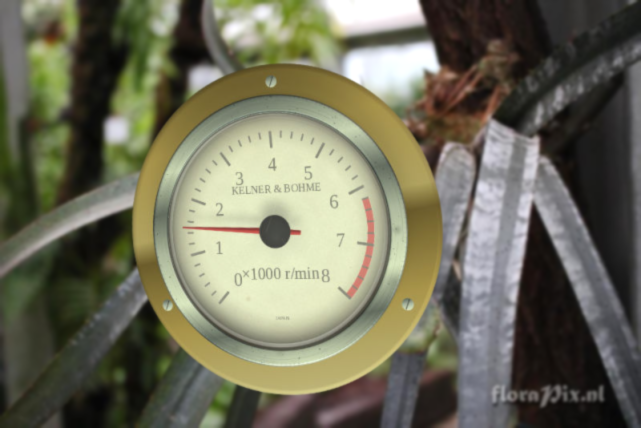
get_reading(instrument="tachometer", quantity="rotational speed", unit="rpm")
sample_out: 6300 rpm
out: 1500 rpm
